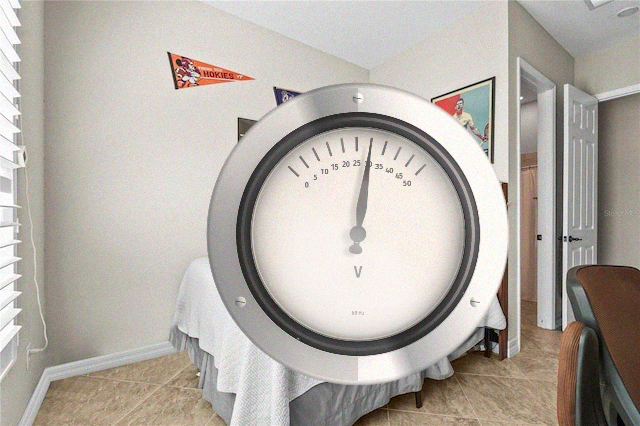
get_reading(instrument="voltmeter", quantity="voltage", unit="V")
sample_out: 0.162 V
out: 30 V
